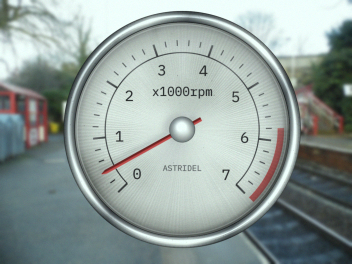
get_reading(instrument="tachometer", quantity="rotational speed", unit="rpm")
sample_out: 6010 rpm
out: 400 rpm
